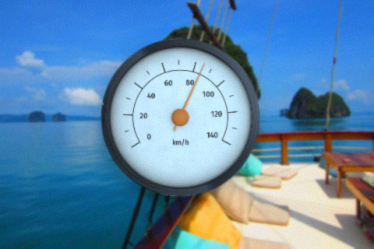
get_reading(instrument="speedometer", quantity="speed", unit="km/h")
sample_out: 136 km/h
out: 85 km/h
